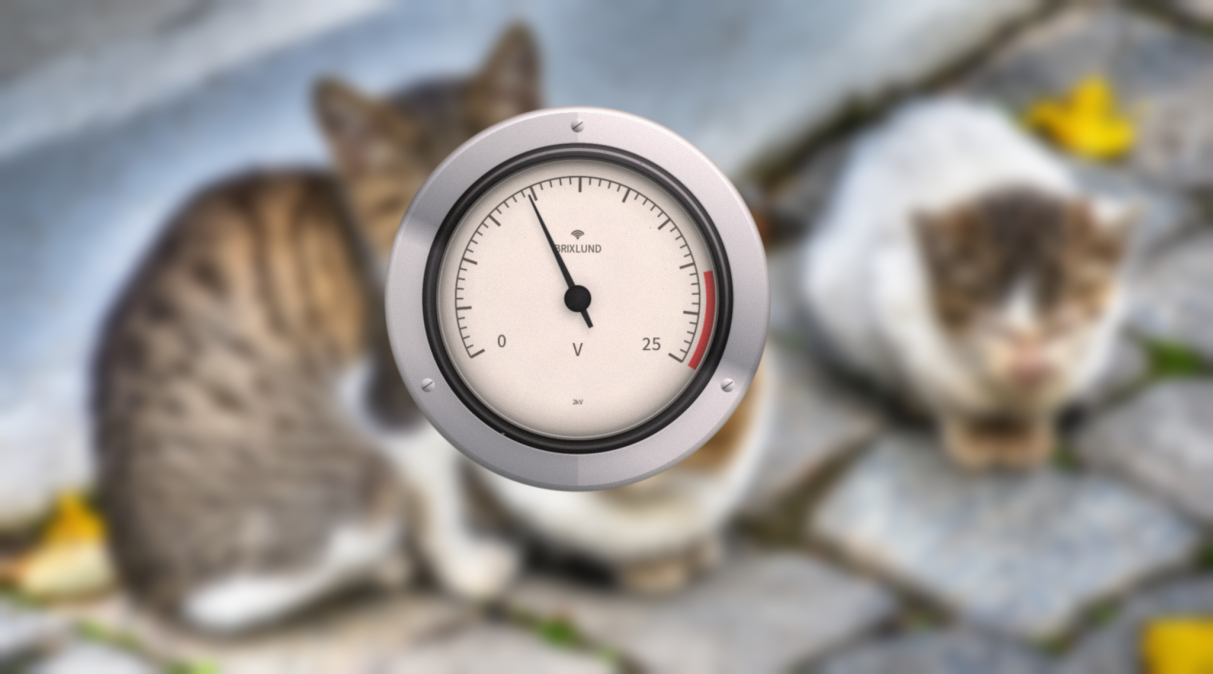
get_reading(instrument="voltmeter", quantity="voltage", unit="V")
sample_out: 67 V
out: 9.75 V
